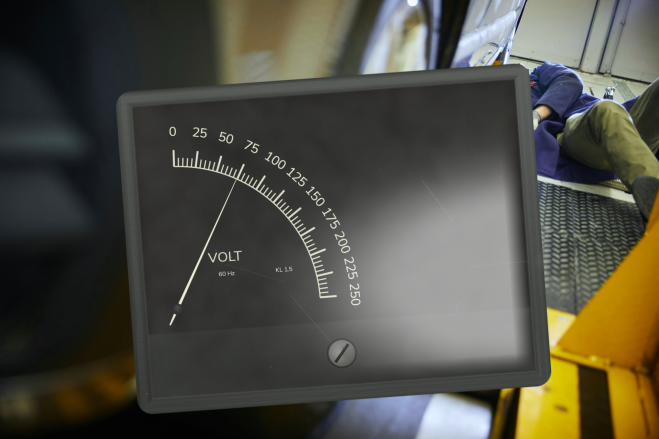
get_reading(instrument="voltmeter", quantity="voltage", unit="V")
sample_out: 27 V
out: 75 V
